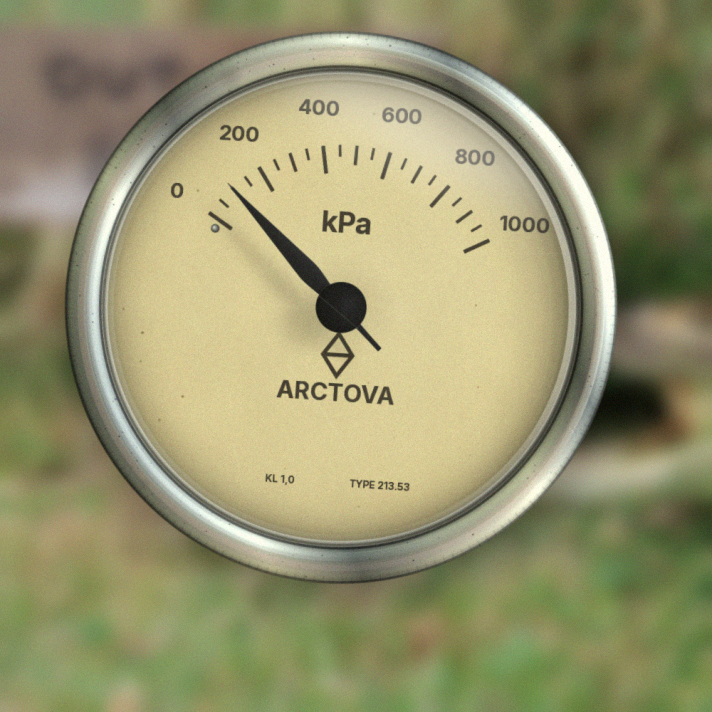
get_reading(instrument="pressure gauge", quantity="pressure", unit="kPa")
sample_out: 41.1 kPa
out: 100 kPa
